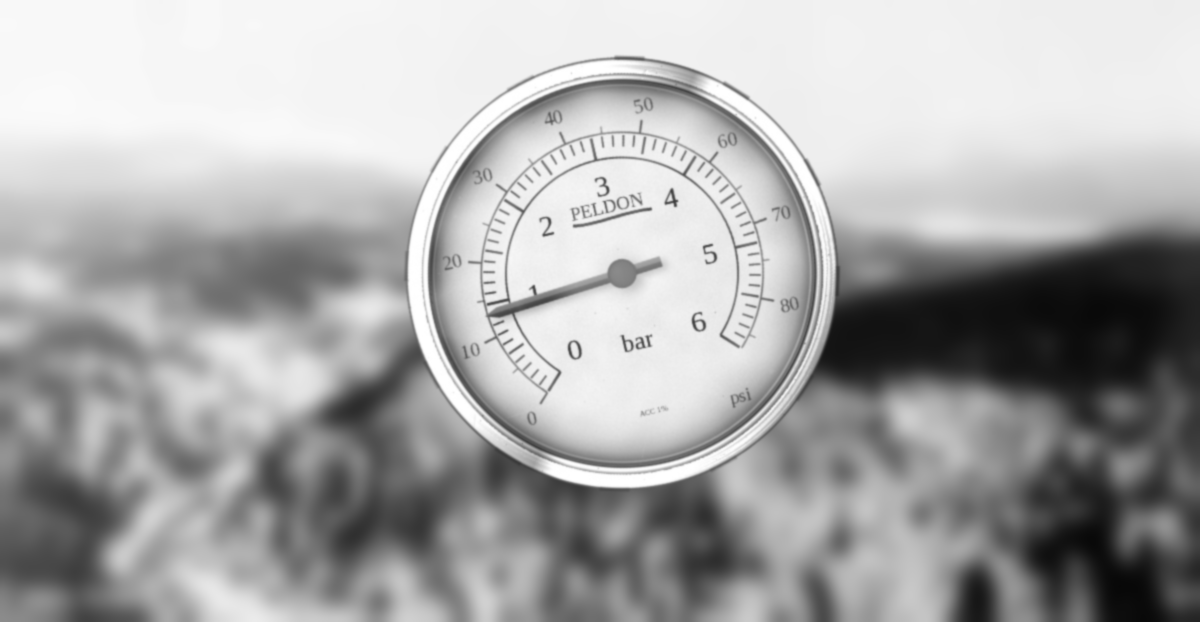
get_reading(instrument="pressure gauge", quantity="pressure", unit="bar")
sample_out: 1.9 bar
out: 0.9 bar
